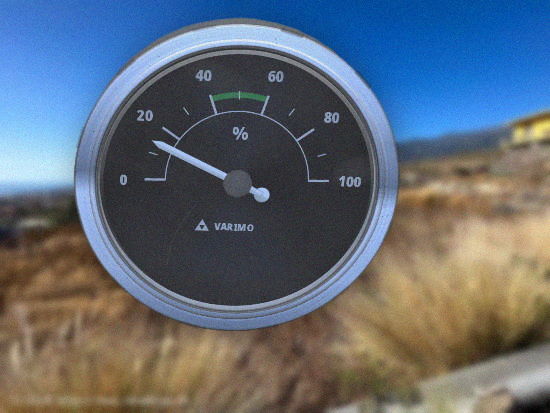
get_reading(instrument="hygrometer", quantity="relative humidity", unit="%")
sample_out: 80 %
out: 15 %
